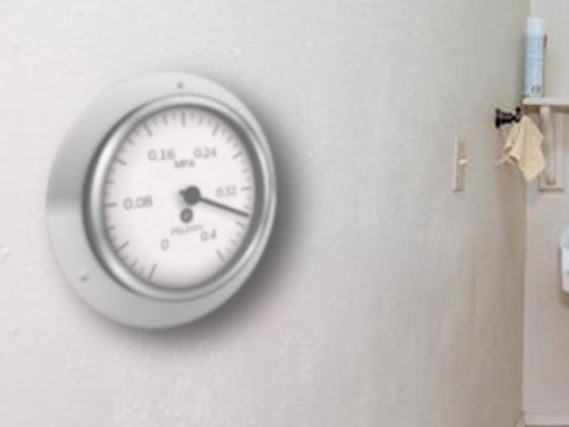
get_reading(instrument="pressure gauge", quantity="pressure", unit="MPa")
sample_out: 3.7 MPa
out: 0.35 MPa
